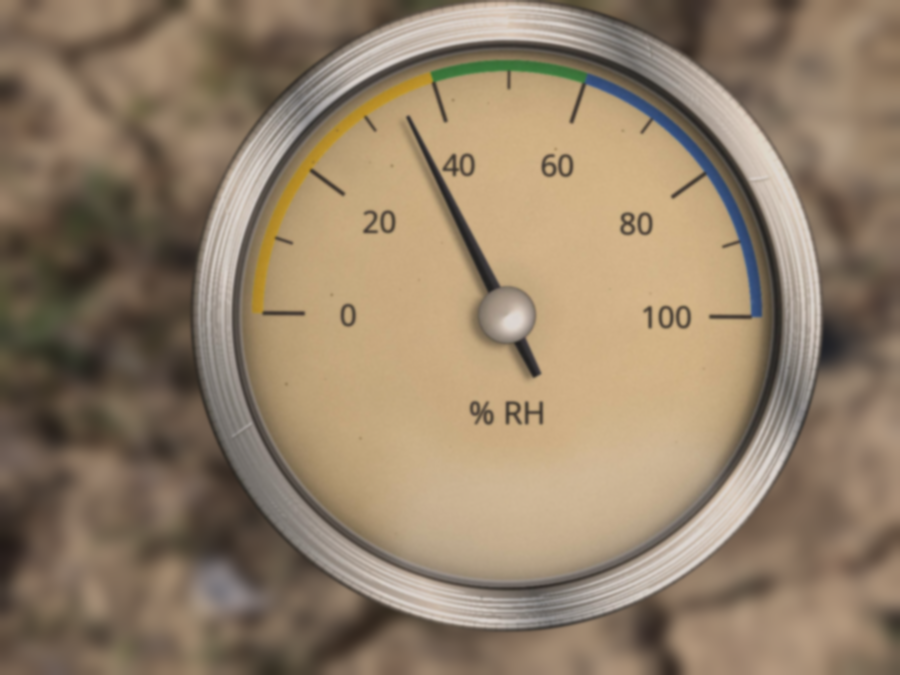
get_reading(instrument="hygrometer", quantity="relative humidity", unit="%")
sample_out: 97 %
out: 35 %
